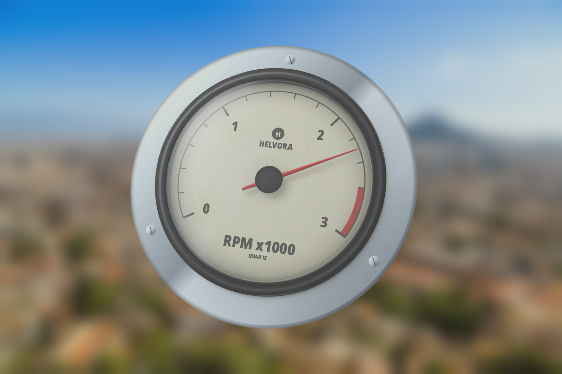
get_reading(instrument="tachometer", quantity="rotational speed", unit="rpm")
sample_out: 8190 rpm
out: 2300 rpm
